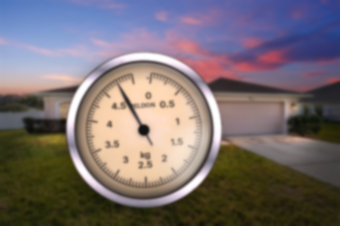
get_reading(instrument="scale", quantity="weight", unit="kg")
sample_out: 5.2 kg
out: 4.75 kg
